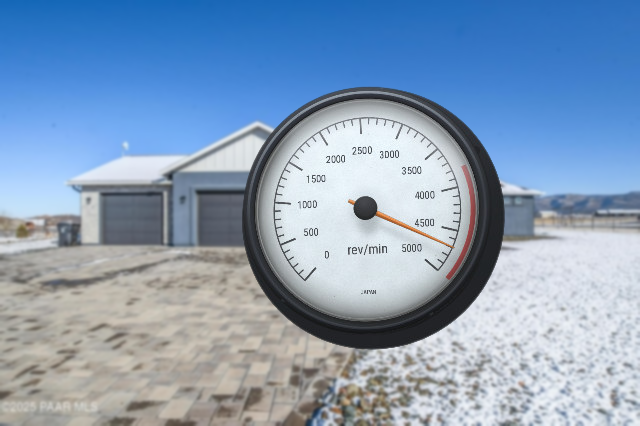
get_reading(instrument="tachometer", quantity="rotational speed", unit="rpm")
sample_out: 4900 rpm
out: 4700 rpm
